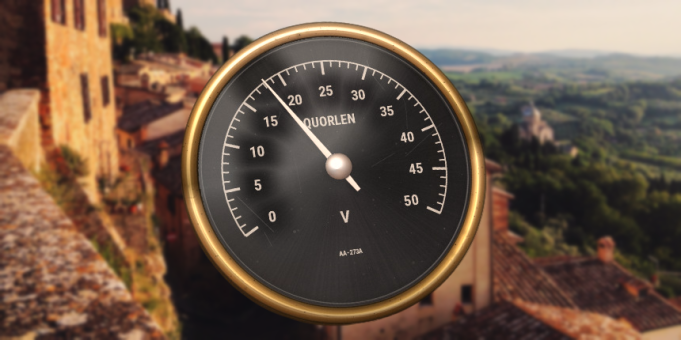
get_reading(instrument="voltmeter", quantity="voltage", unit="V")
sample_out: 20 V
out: 18 V
